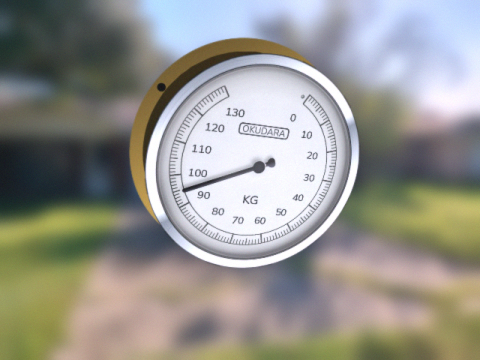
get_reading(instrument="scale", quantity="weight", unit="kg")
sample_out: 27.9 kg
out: 95 kg
